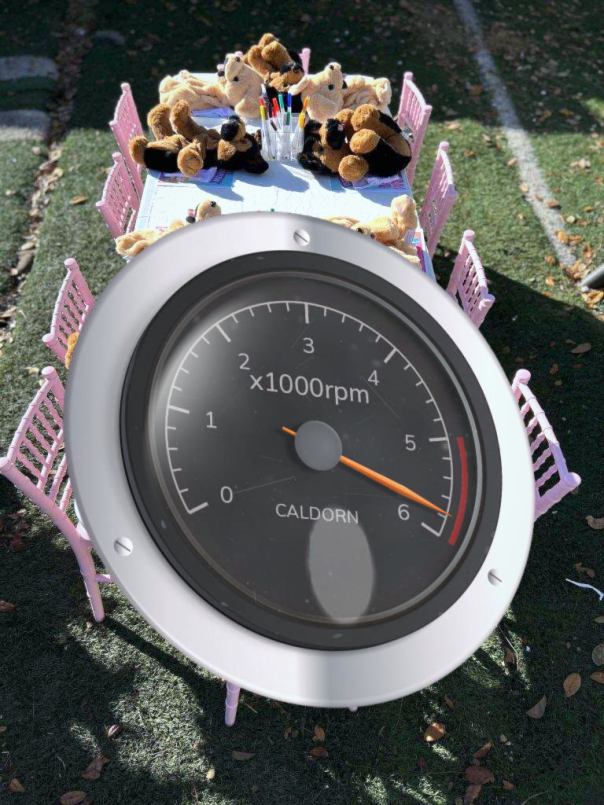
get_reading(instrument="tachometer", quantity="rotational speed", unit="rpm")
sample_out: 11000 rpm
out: 5800 rpm
